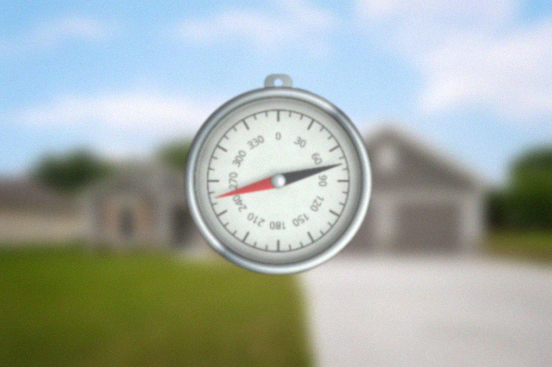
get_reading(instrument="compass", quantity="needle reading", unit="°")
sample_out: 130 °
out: 255 °
